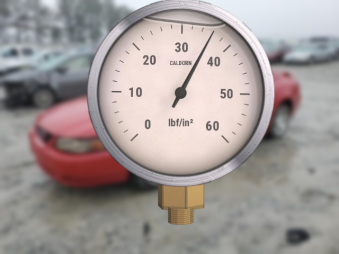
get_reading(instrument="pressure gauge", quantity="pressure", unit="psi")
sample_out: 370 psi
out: 36 psi
